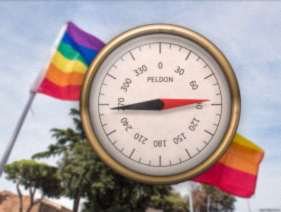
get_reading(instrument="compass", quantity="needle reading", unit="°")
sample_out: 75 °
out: 85 °
